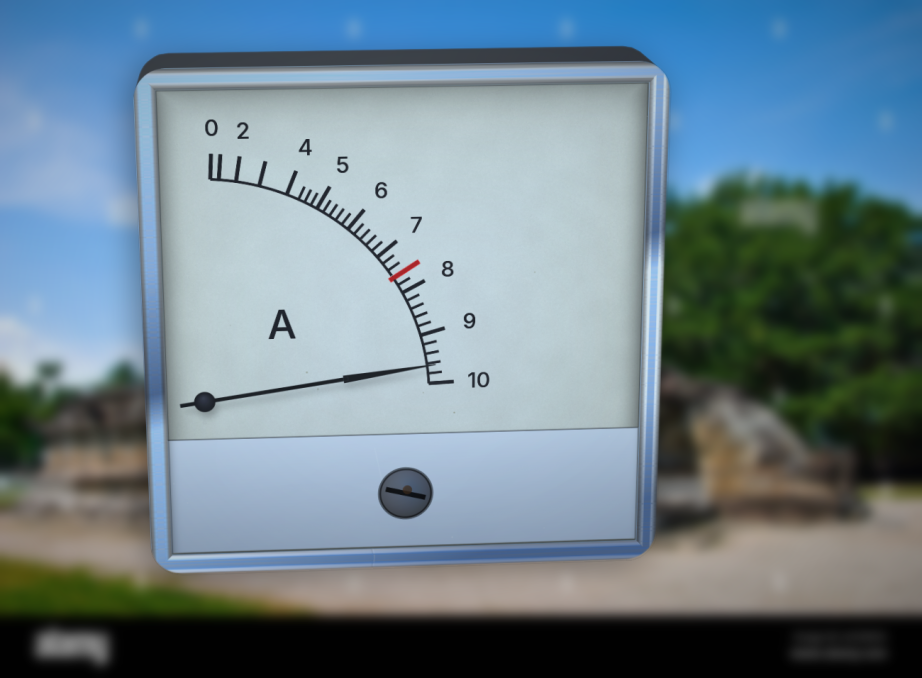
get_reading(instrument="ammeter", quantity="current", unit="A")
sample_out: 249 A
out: 9.6 A
